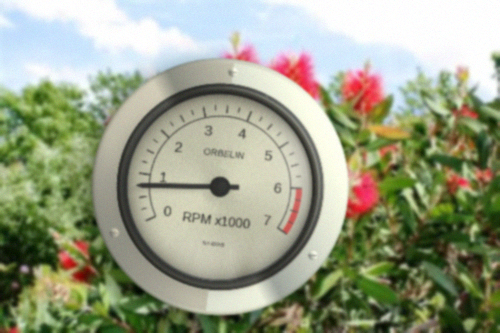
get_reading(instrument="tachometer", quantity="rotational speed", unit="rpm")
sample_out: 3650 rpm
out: 750 rpm
